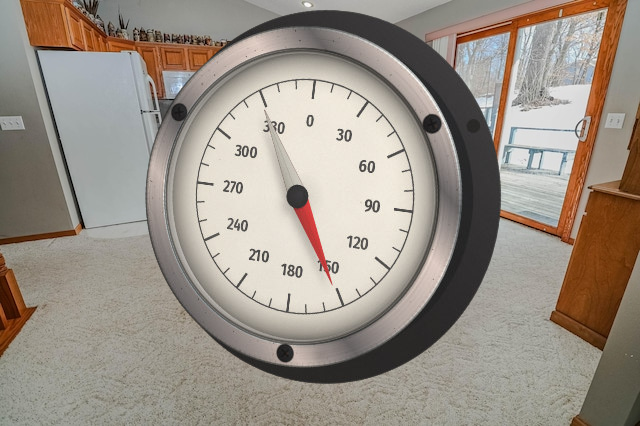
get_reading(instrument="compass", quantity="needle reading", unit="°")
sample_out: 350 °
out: 150 °
